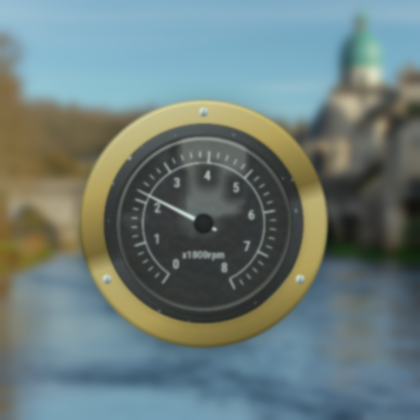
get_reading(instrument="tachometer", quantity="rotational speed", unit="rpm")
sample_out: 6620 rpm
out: 2200 rpm
